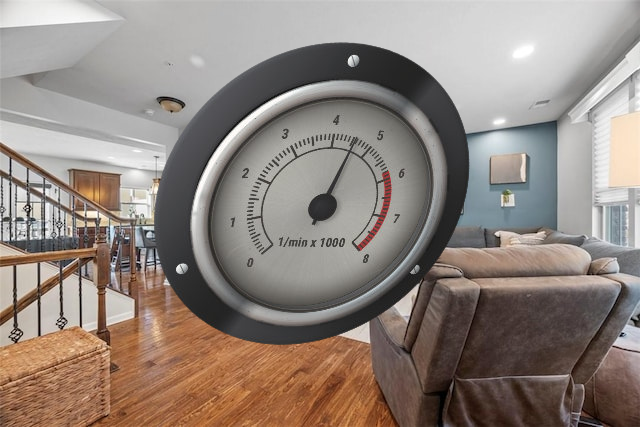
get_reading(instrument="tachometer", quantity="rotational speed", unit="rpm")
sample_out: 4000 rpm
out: 4500 rpm
